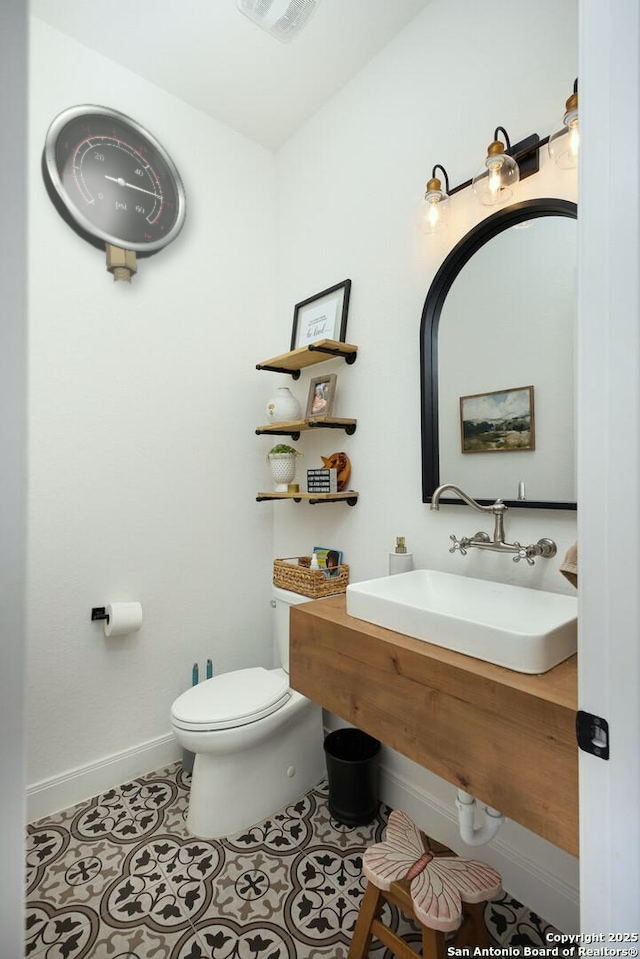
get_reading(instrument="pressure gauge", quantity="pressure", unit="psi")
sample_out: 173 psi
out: 50 psi
